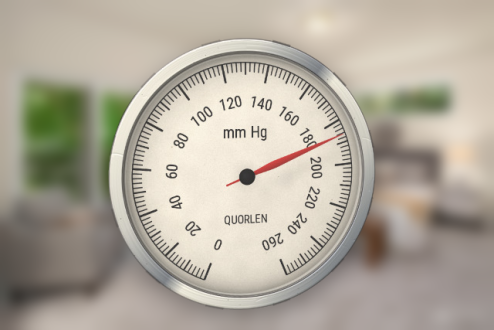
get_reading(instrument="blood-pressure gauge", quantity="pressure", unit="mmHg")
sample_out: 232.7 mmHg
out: 186 mmHg
